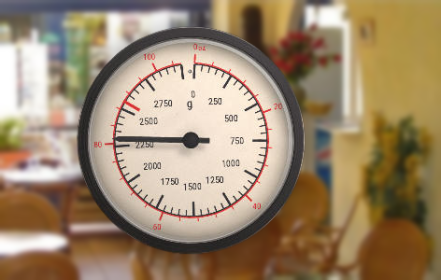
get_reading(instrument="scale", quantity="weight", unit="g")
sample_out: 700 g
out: 2300 g
